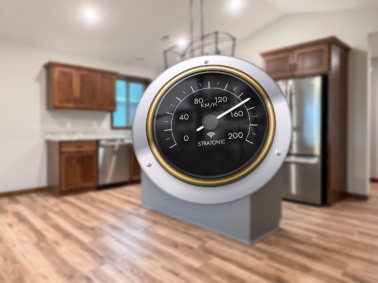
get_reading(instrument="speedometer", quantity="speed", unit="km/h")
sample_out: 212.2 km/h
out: 150 km/h
